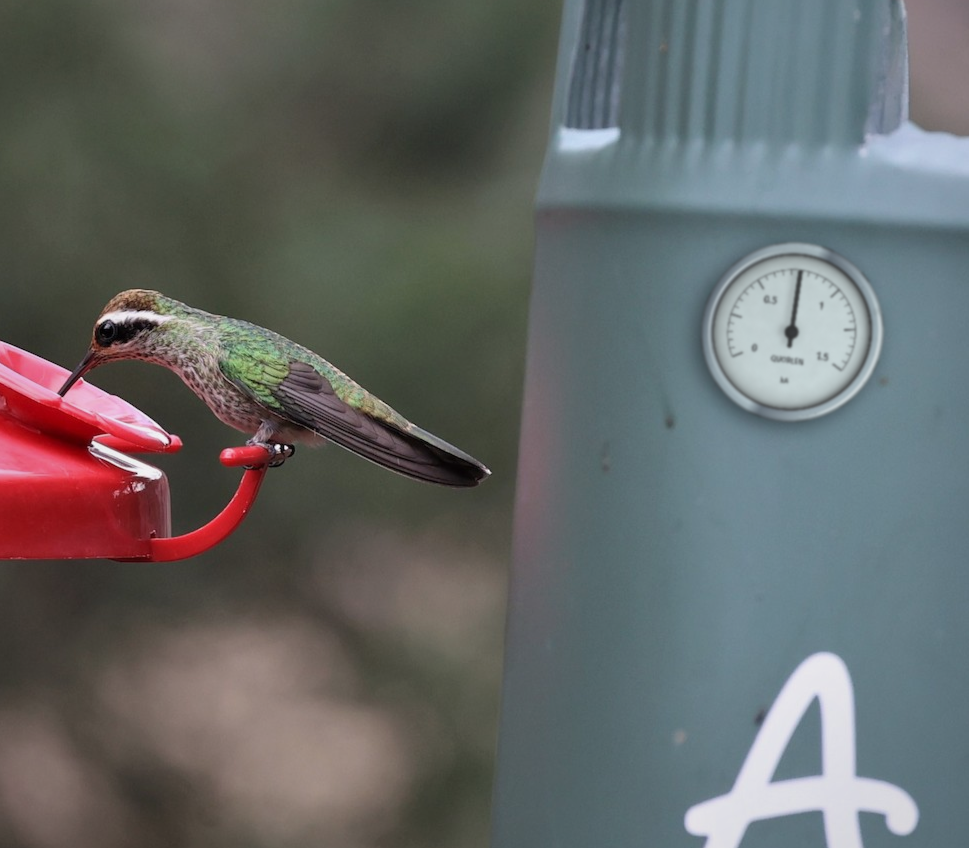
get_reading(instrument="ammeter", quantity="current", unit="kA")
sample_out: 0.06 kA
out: 0.75 kA
